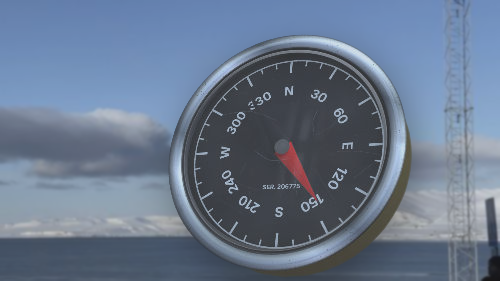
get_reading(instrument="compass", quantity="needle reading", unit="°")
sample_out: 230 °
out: 145 °
